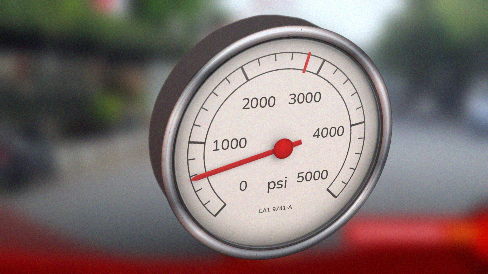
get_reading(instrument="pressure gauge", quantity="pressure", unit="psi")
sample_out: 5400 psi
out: 600 psi
